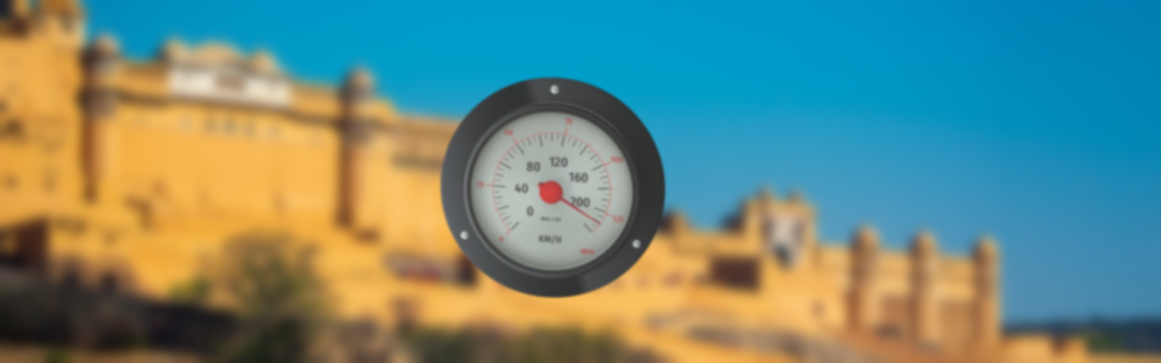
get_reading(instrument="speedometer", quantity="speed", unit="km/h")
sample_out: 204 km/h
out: 210 km/h
